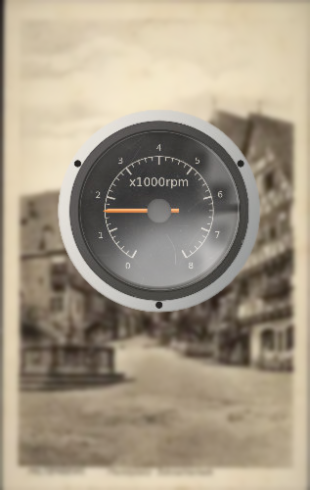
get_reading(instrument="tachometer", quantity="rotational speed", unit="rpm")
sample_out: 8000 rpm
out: 1600 rpm
